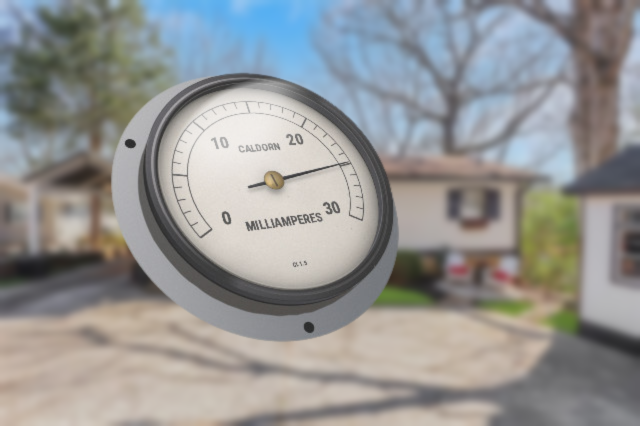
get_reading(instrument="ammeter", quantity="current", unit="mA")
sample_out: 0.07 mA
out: 25 mA
